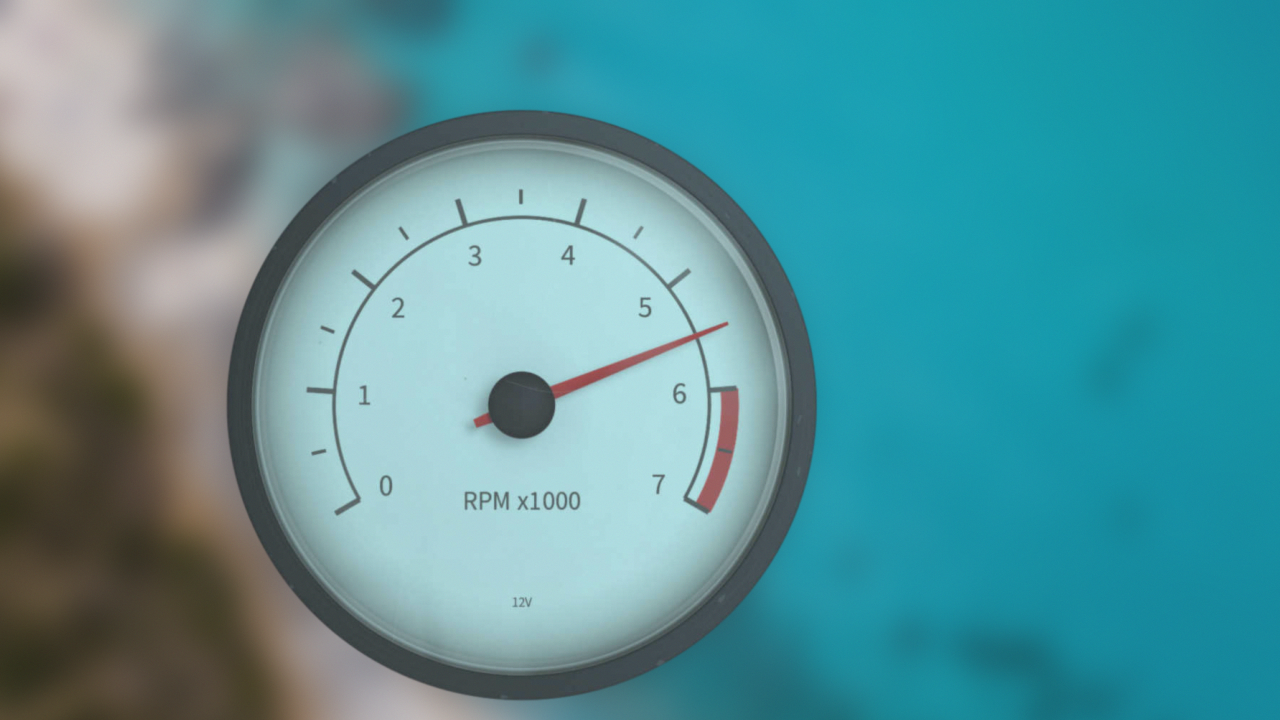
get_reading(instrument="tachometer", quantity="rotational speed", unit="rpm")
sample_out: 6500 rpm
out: 5500 rpm
